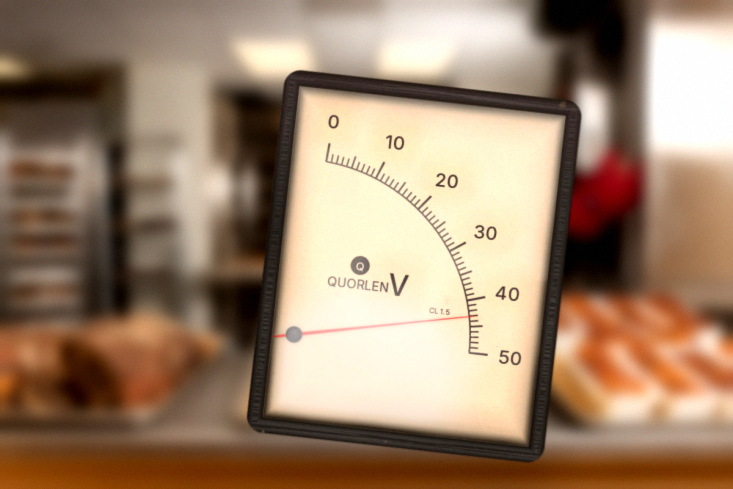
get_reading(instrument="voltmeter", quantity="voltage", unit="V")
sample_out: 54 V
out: 43 V
